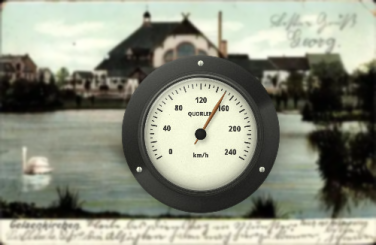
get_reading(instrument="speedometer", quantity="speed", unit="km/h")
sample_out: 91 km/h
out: 150 km/h
